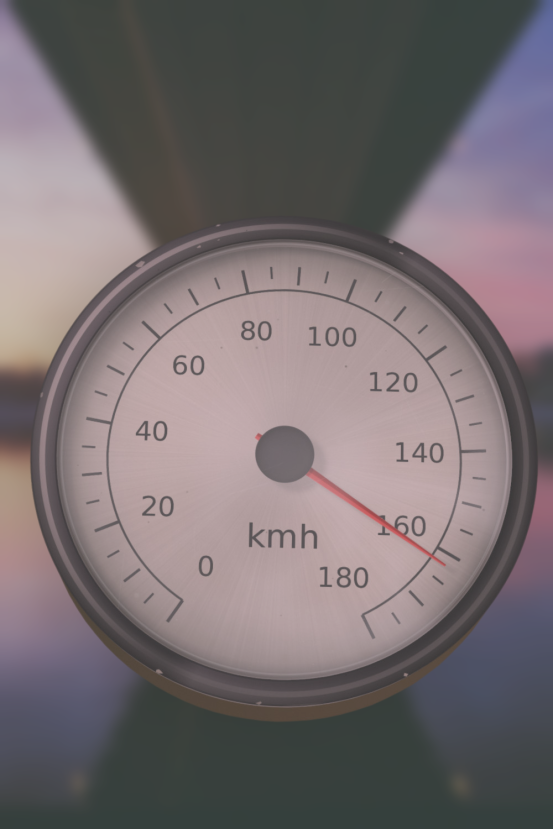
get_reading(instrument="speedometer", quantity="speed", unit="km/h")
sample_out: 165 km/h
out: 162.5 km/h
